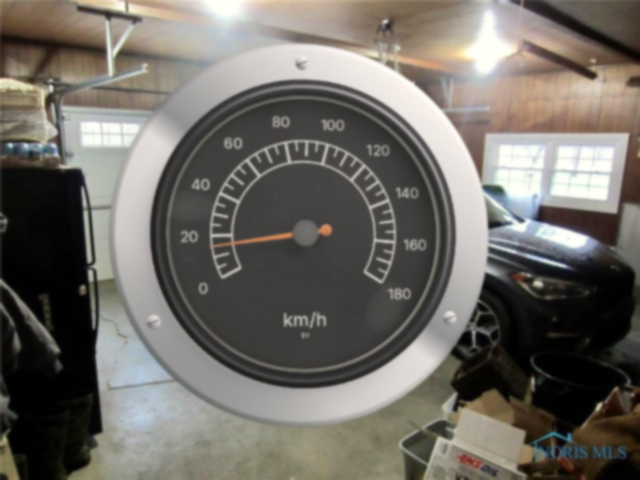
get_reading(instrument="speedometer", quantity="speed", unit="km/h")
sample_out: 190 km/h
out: 15 km/h
